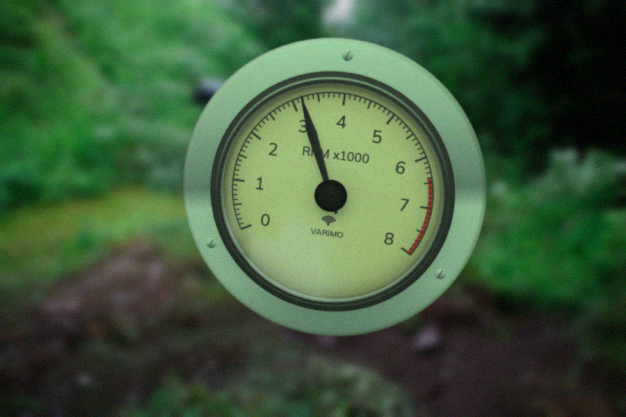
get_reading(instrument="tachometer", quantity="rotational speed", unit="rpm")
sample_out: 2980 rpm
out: 3200 rpm
